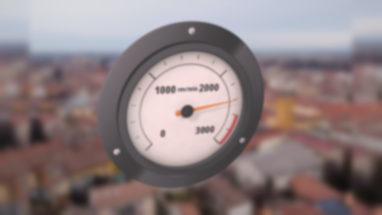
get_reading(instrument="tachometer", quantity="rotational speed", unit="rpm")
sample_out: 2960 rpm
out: 2400 rpm
